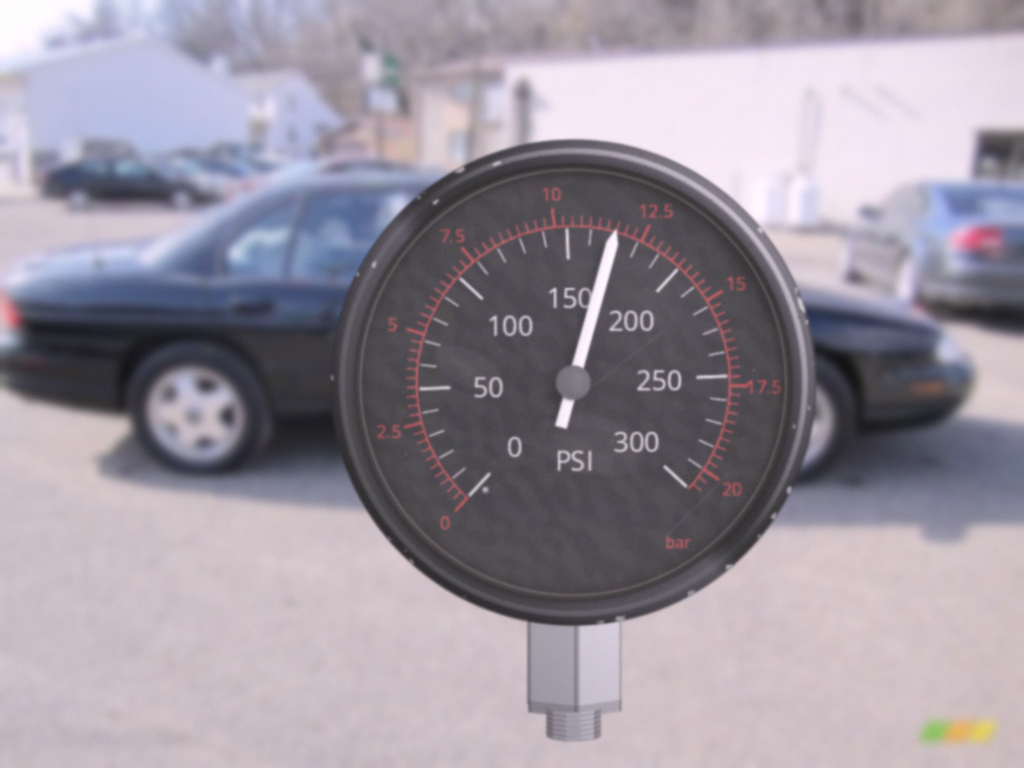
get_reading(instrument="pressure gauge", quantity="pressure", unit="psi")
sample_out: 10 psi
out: 170 psi
